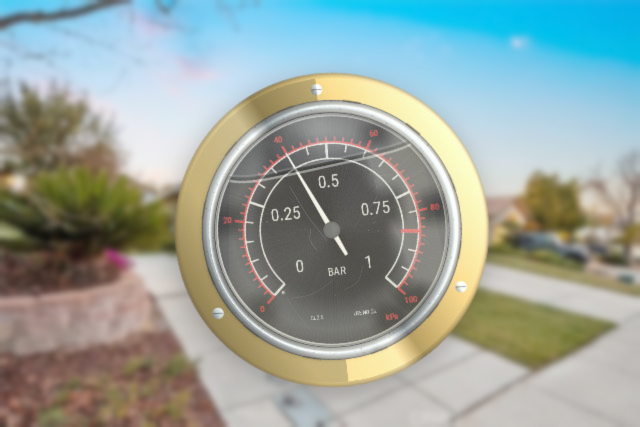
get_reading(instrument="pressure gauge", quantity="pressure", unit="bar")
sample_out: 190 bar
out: 0.4 bar
